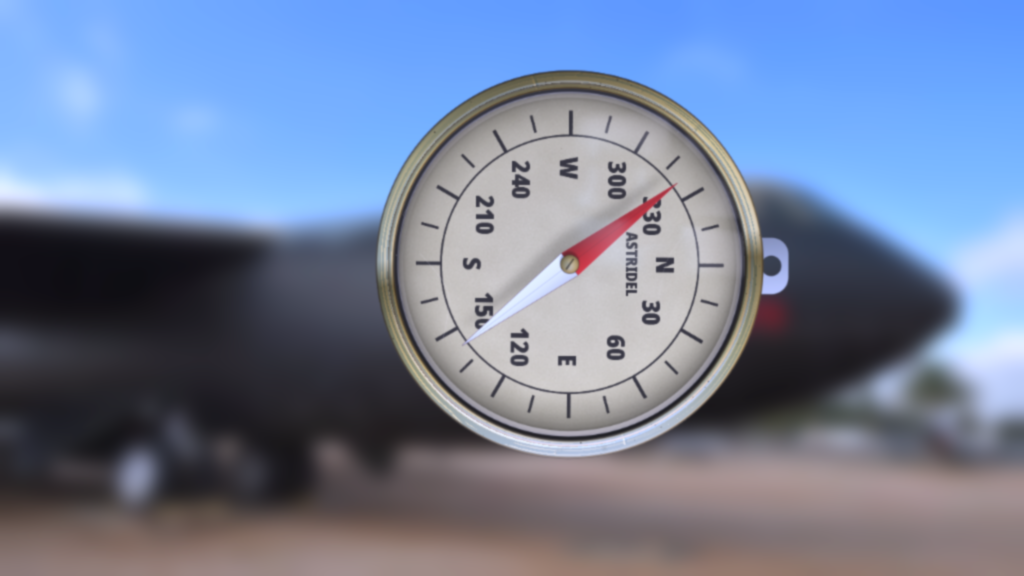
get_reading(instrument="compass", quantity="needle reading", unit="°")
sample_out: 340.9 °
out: 322.5 °
